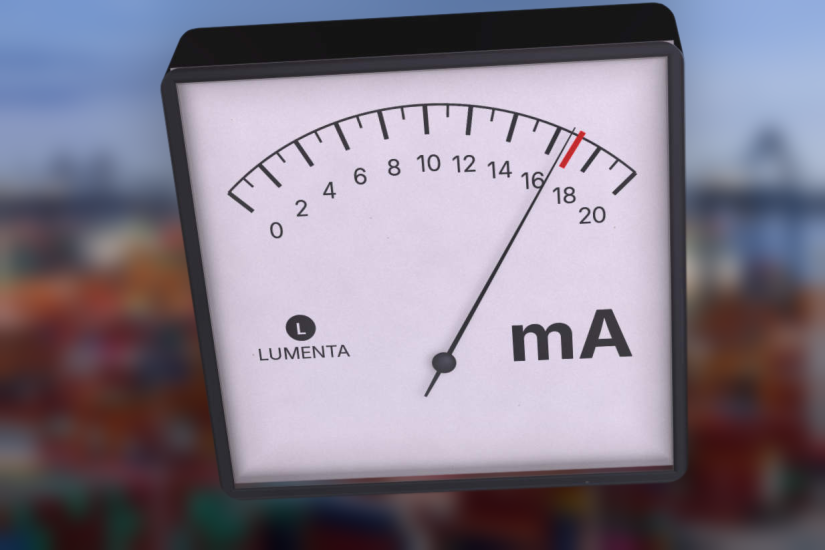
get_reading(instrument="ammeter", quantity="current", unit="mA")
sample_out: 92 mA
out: 16.5 mA
